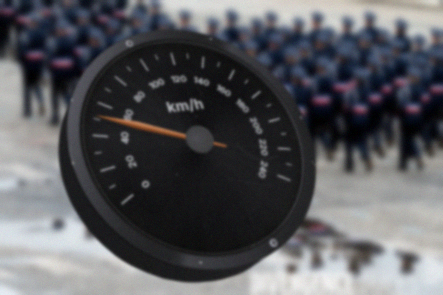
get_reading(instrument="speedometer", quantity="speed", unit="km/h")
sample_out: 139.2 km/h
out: 50 km/h
